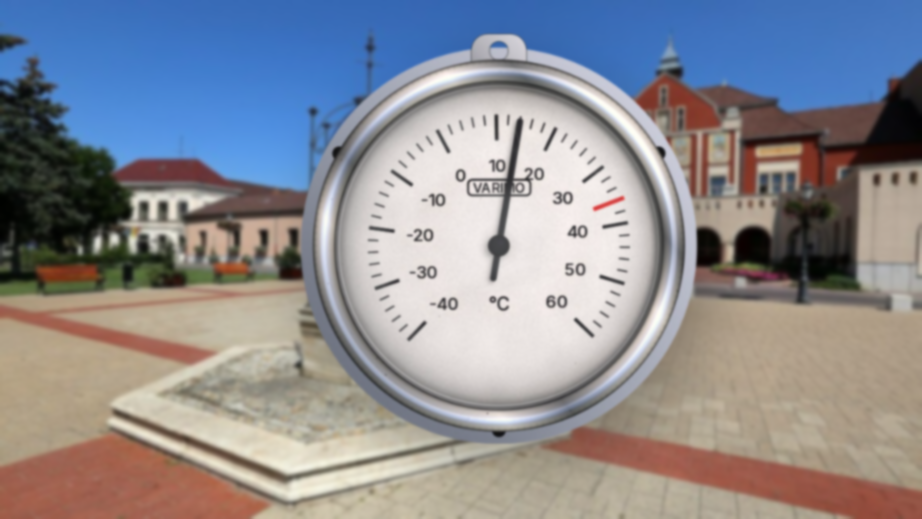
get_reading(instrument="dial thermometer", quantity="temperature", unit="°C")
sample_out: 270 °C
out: 14 °C
